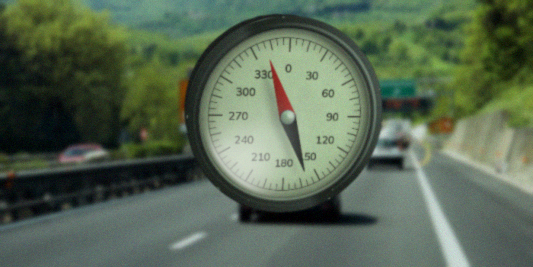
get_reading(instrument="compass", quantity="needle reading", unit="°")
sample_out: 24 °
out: 340 °
